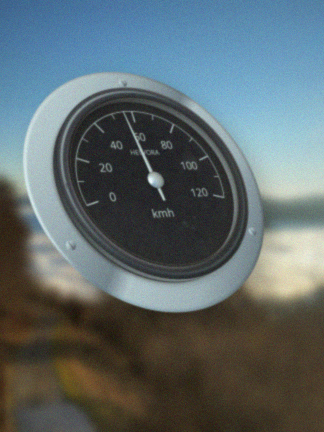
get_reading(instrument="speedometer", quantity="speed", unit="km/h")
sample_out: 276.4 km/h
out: 55 km/h
